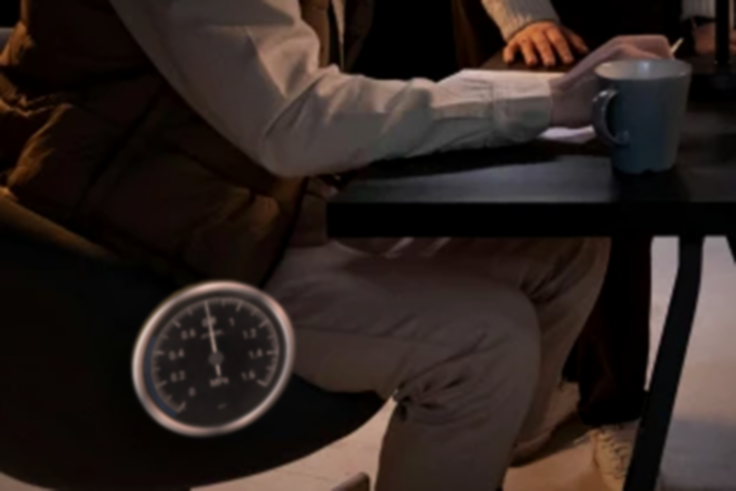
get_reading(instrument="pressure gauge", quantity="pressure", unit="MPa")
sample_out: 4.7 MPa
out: 0.8 MPa
